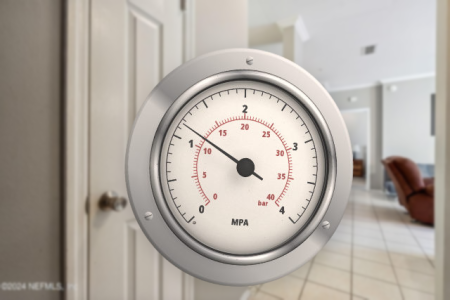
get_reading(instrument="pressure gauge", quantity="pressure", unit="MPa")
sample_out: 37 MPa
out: 1.15 MPa
